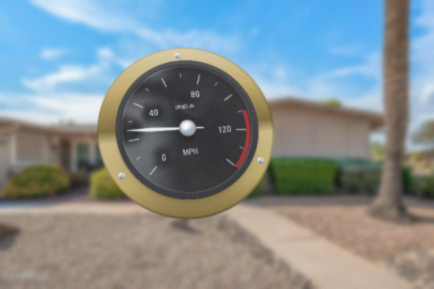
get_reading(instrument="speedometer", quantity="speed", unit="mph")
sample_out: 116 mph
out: 25 mph
